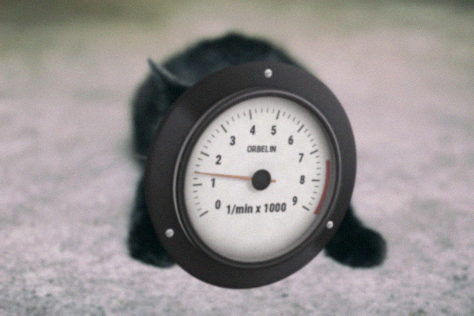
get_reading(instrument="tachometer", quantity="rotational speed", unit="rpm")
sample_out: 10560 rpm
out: 1400 rpm
